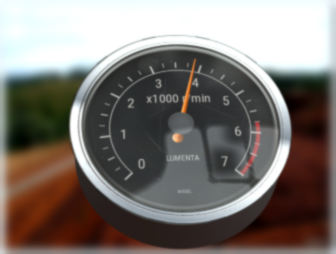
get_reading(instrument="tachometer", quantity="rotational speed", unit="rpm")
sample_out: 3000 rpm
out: 3875 rpm
